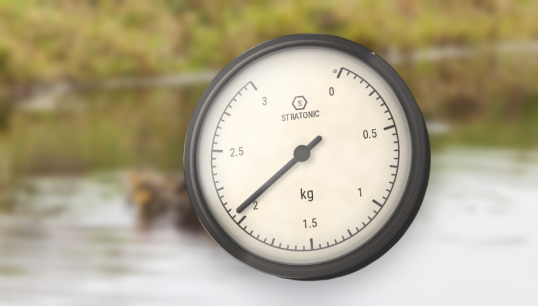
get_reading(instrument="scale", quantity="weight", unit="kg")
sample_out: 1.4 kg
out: 2.05 kg
